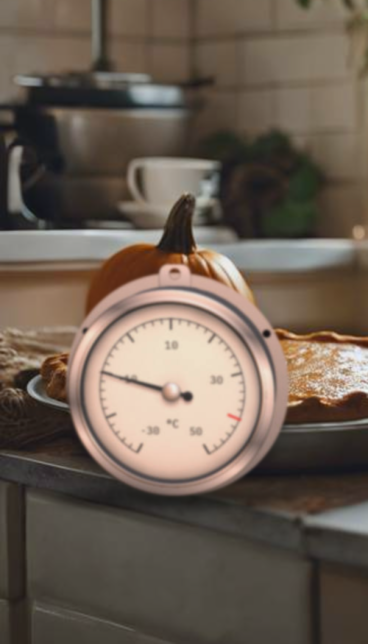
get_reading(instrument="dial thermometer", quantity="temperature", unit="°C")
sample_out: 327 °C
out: -10 °C
